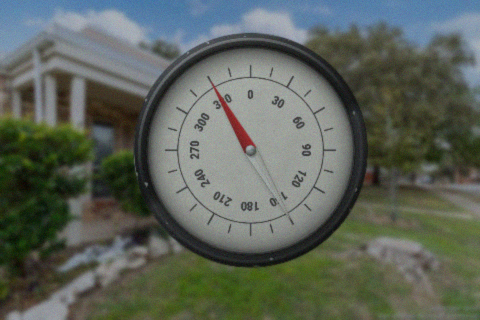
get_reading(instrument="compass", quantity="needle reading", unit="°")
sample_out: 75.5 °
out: 330 °
